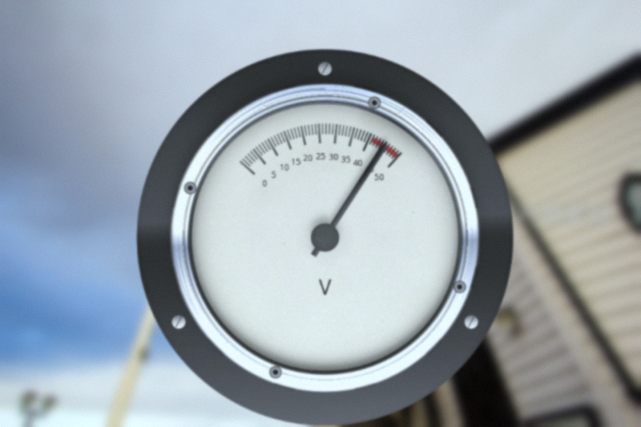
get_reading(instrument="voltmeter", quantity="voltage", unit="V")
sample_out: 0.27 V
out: 45 V
